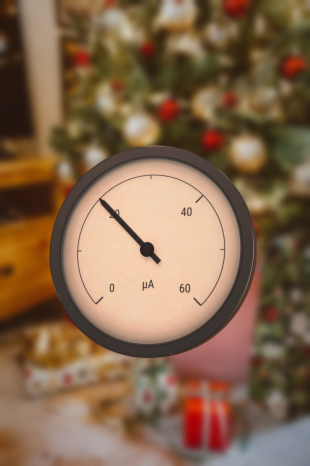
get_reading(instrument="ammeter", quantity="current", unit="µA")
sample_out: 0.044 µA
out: 20 µA
